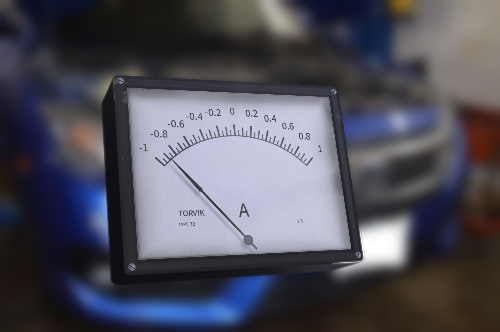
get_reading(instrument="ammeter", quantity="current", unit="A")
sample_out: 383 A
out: -0.9 A
